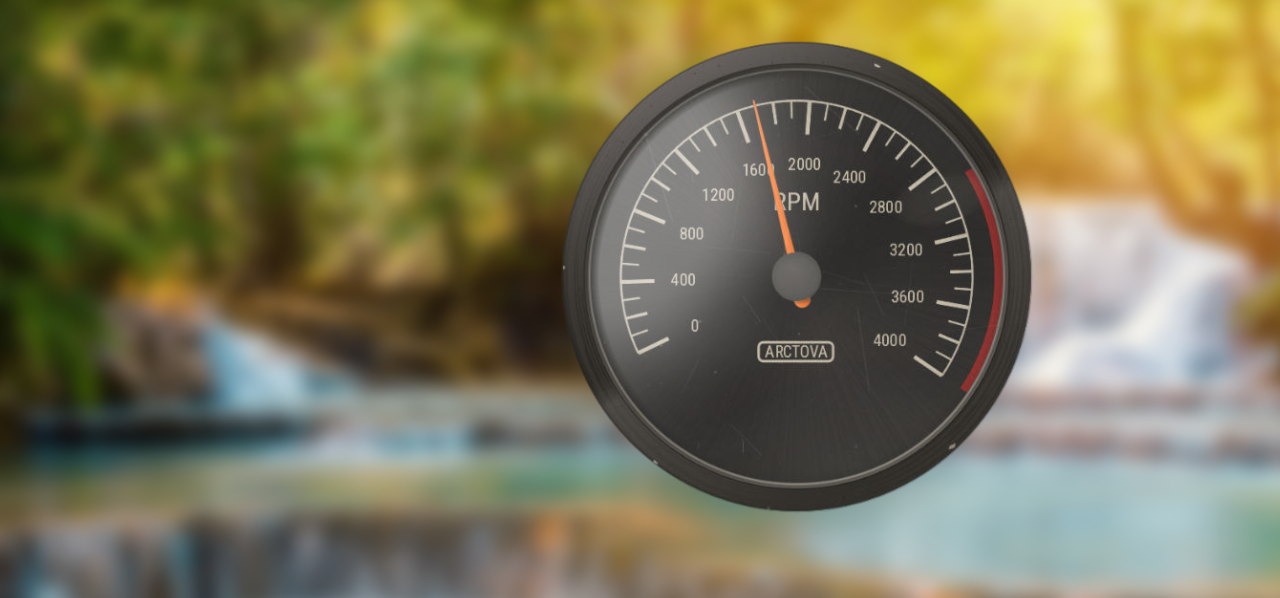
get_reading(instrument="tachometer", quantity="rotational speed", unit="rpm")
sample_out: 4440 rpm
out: 1700 rpm
